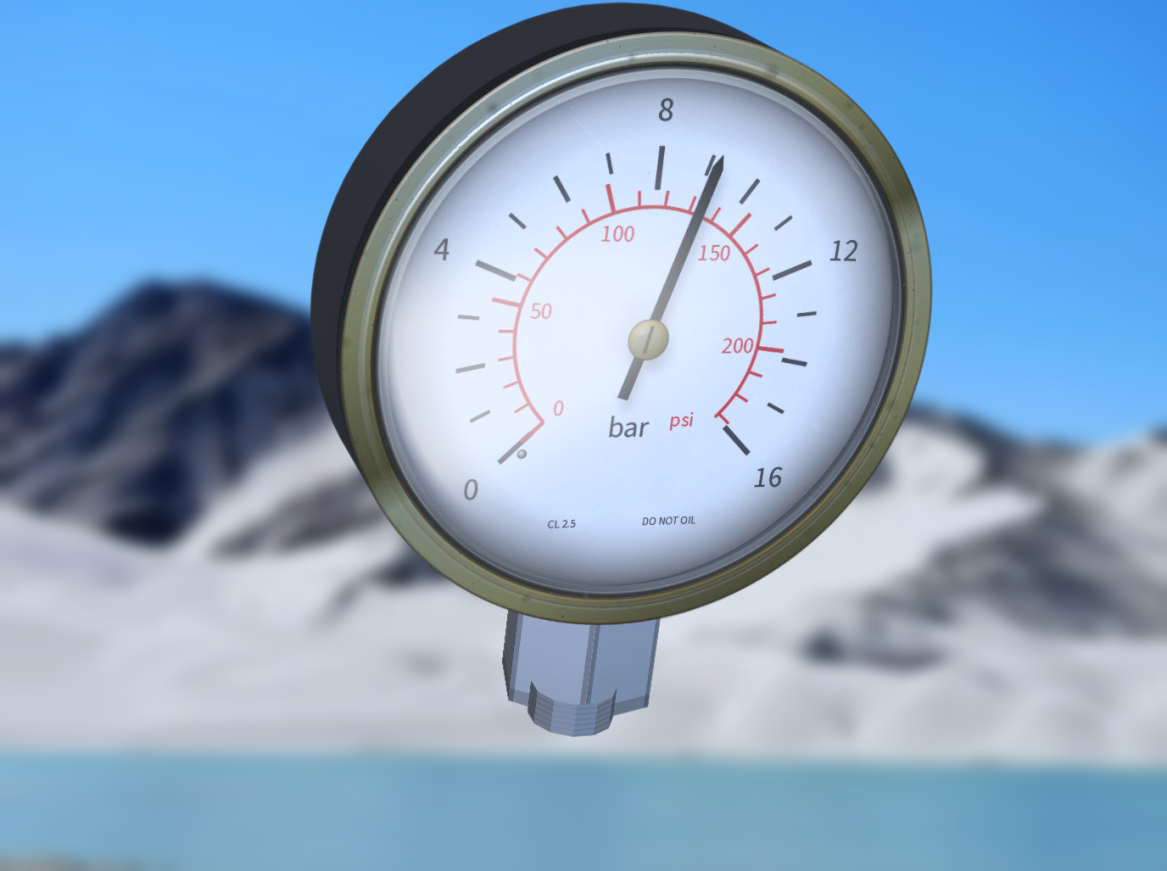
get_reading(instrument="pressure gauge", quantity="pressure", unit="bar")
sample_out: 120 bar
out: 9 bar
